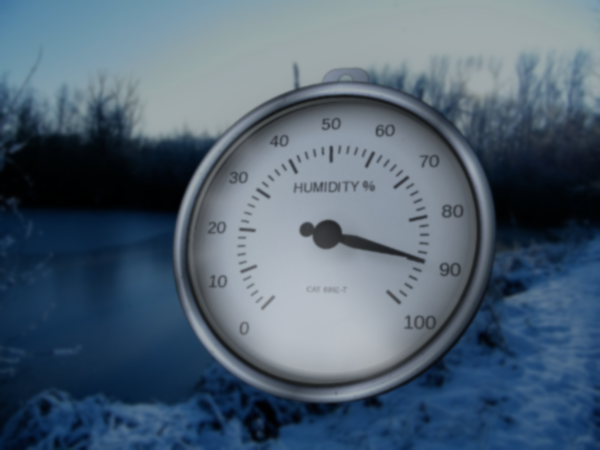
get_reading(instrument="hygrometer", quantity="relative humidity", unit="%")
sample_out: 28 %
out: 90 %
